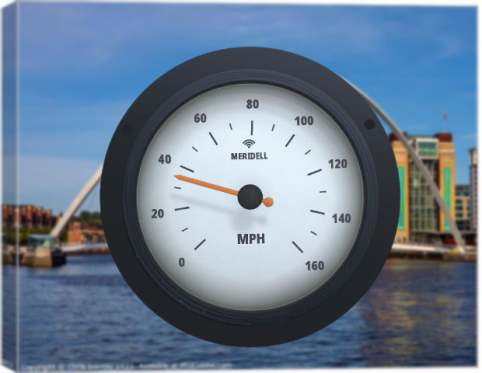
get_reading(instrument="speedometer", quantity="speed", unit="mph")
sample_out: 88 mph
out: 35 mph
